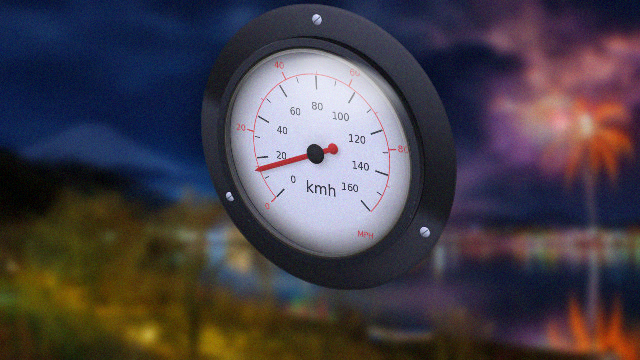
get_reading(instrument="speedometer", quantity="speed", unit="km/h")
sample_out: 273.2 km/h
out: 15 km/h
